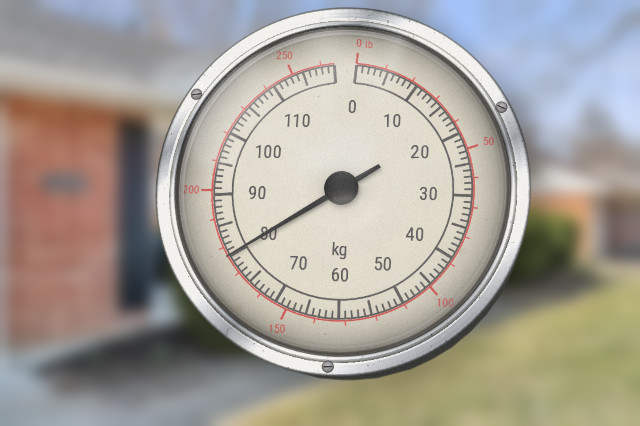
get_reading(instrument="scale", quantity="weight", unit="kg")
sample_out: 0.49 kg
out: 80 kg
